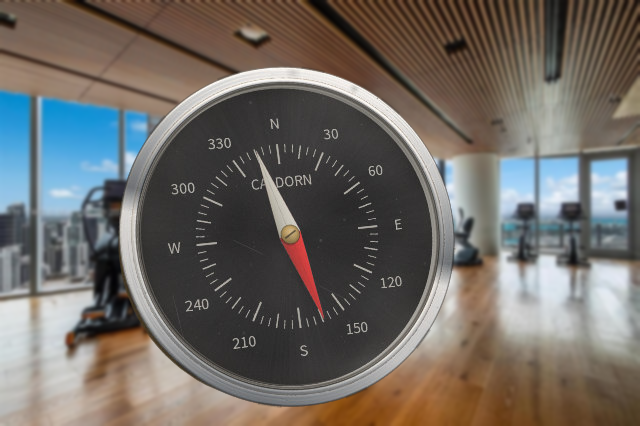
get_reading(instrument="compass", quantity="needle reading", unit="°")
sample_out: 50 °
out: 165 °
